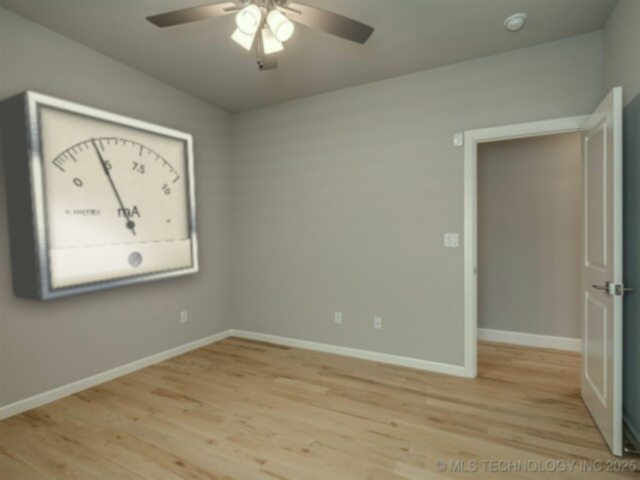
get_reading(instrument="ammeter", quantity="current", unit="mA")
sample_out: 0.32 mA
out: 4.5 mA
